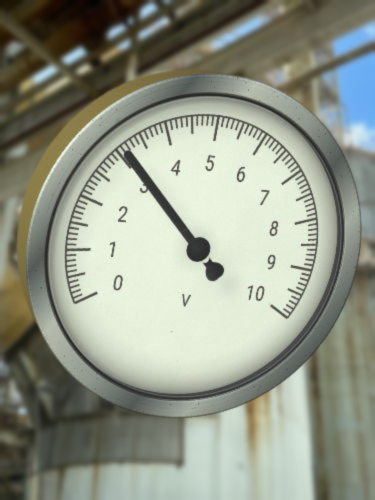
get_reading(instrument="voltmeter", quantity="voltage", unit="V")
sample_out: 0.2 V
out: 3.1 V
